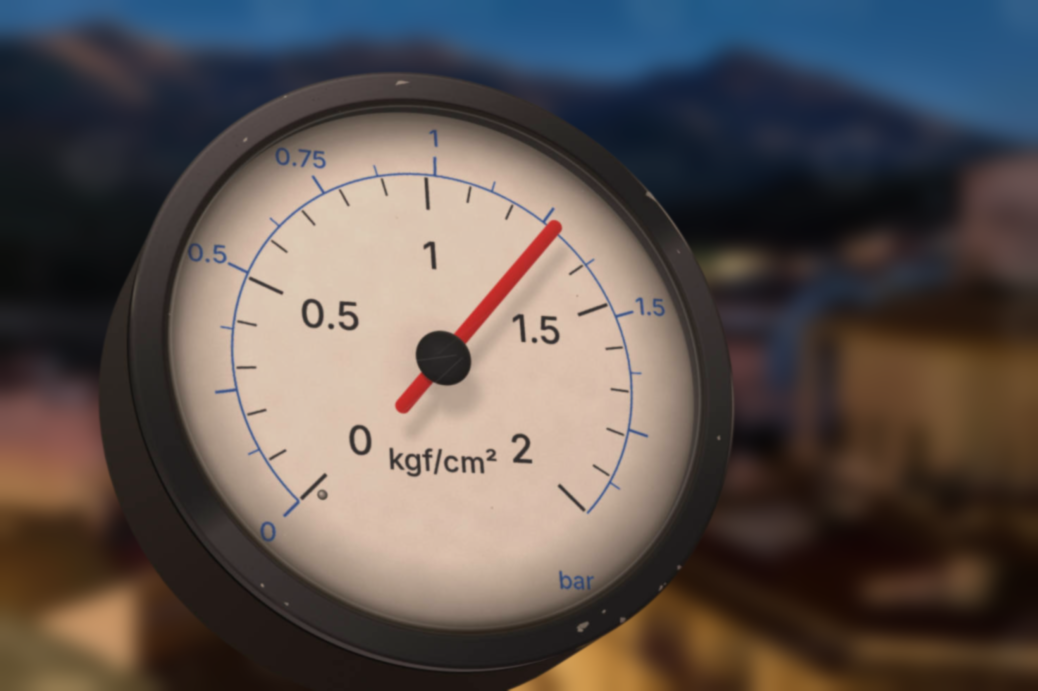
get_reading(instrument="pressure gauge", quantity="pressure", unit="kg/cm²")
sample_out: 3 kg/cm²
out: 1.3 kg/cm²
